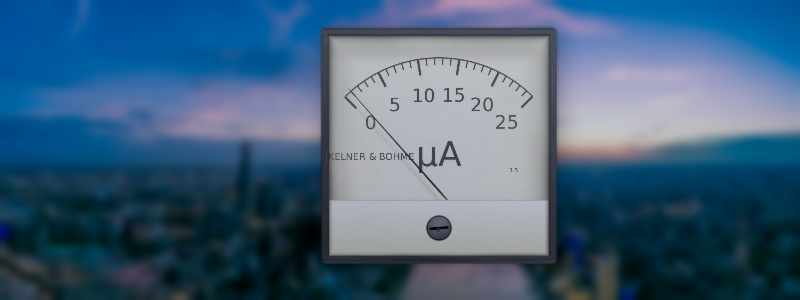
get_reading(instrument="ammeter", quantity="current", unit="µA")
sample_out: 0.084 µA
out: 1 µA
